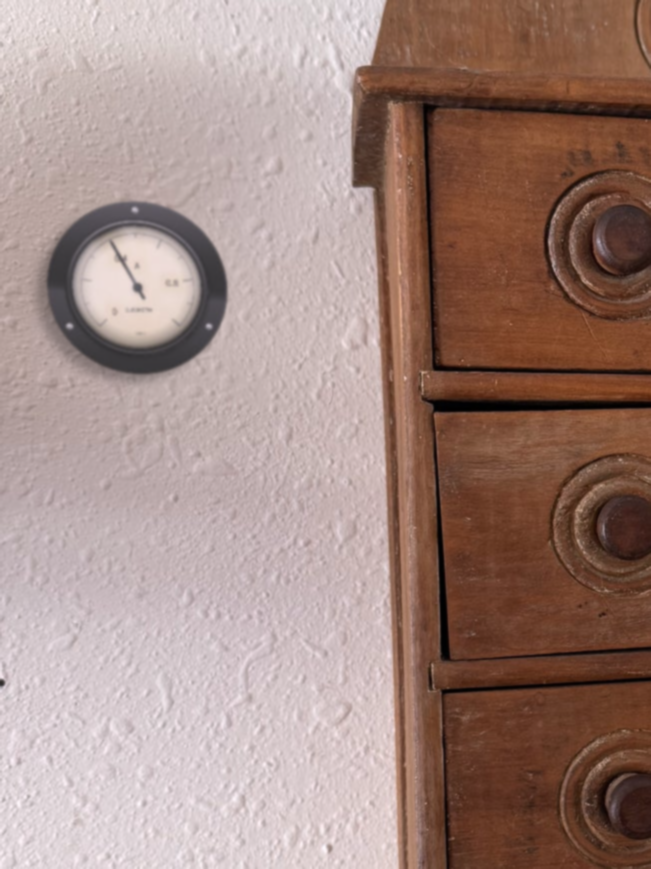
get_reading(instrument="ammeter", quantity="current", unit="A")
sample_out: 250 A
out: 0.4 A
